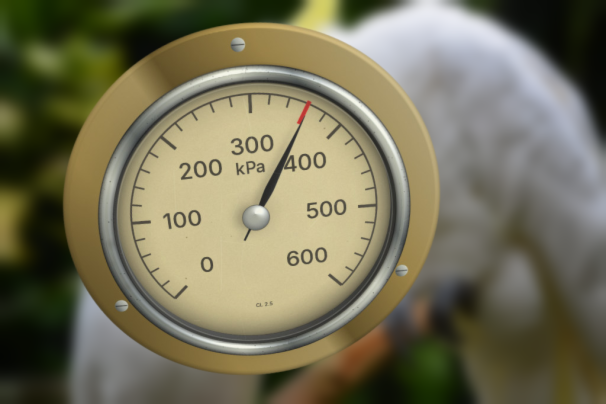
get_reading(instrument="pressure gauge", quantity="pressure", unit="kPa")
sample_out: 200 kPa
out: 360 kPa
